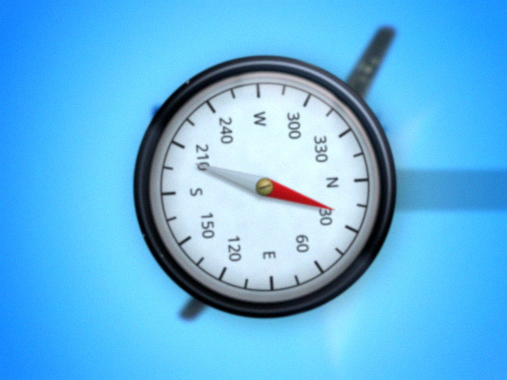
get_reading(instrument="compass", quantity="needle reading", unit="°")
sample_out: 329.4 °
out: 22.5 °
